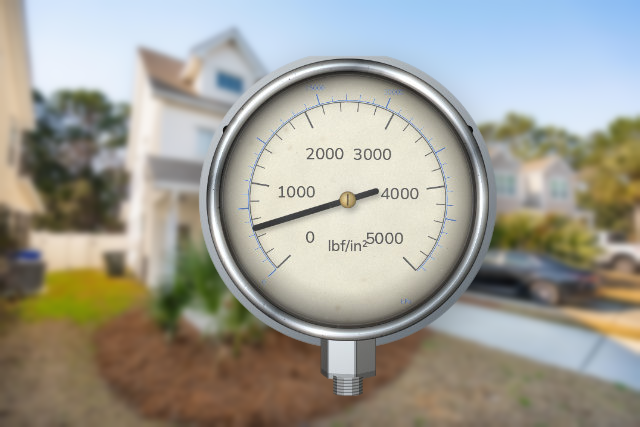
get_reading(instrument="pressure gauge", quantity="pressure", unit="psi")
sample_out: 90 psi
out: 500 psi
